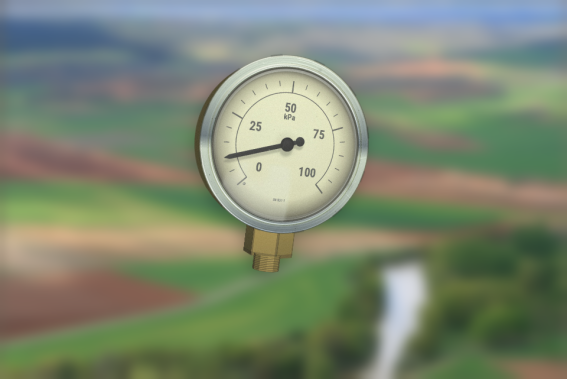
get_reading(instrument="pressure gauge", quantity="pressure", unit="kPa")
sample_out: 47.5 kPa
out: 10 kPa
